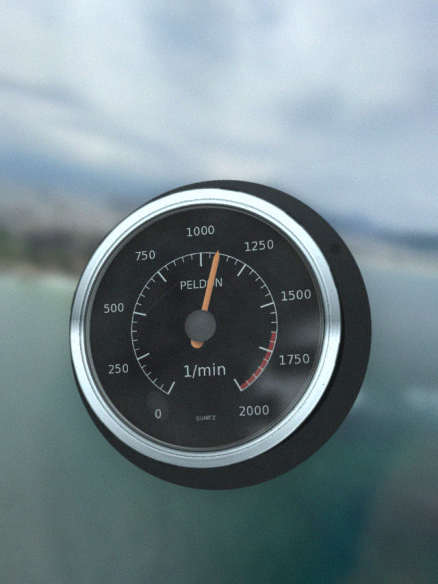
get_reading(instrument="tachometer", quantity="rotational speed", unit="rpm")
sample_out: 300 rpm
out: 1100 rpm
